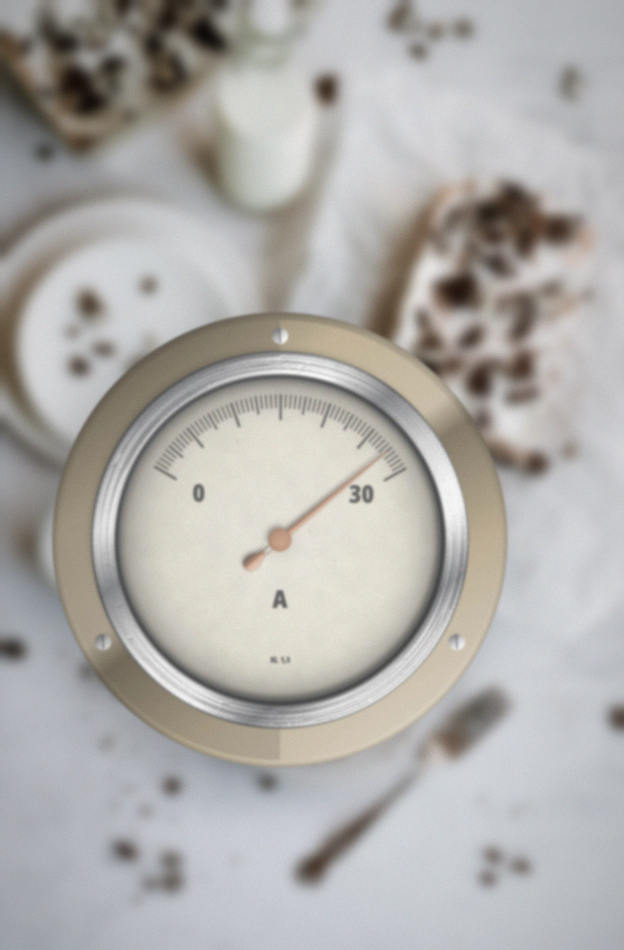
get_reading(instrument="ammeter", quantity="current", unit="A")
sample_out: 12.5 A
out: 27.5 A
